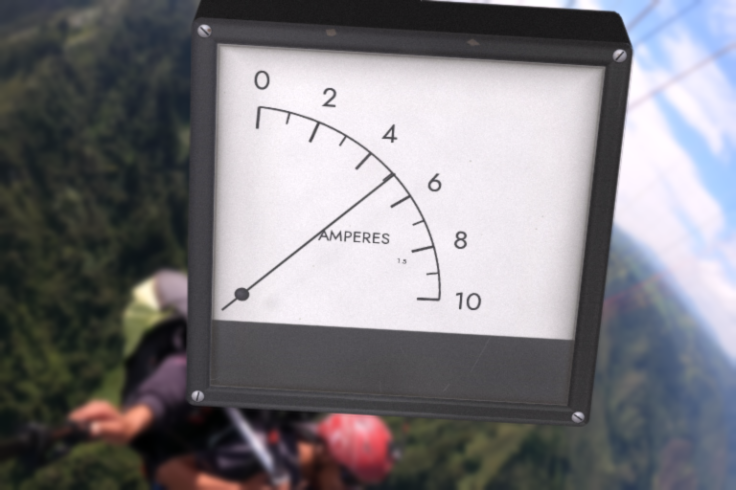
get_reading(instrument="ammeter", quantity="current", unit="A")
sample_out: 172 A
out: 5 A
